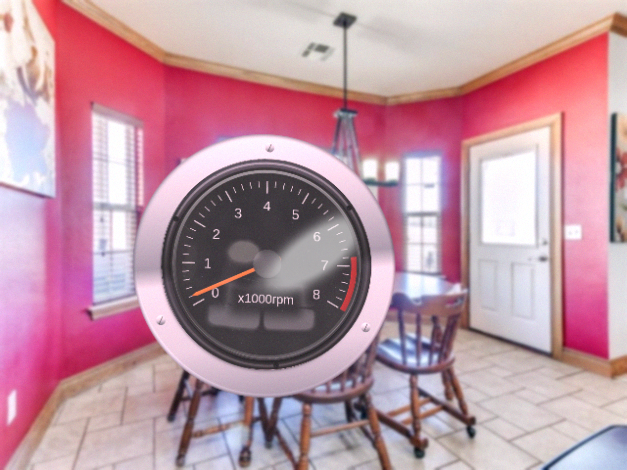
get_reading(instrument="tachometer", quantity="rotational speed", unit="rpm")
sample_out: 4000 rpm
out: 200 rpm
